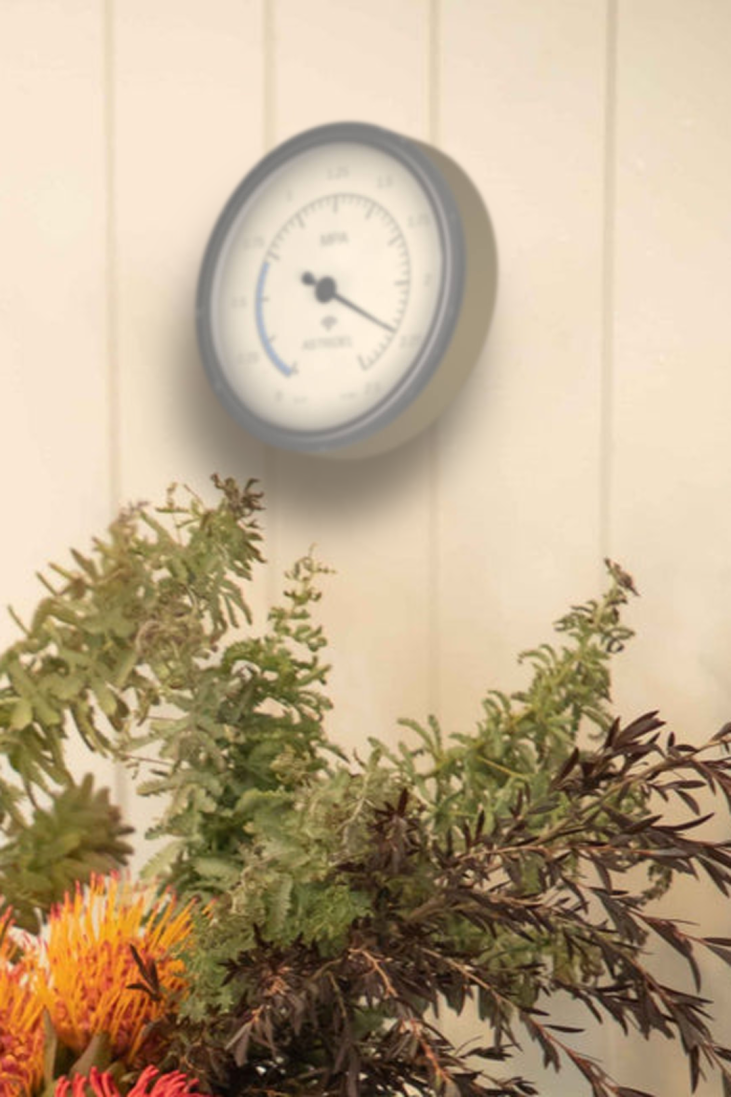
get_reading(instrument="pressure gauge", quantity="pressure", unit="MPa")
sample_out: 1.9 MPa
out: 2.25 MPa
